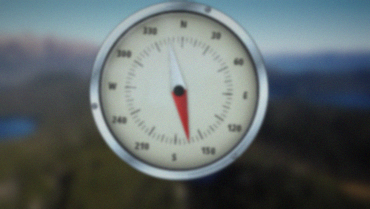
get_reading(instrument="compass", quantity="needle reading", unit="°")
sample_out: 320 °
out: 165 °
